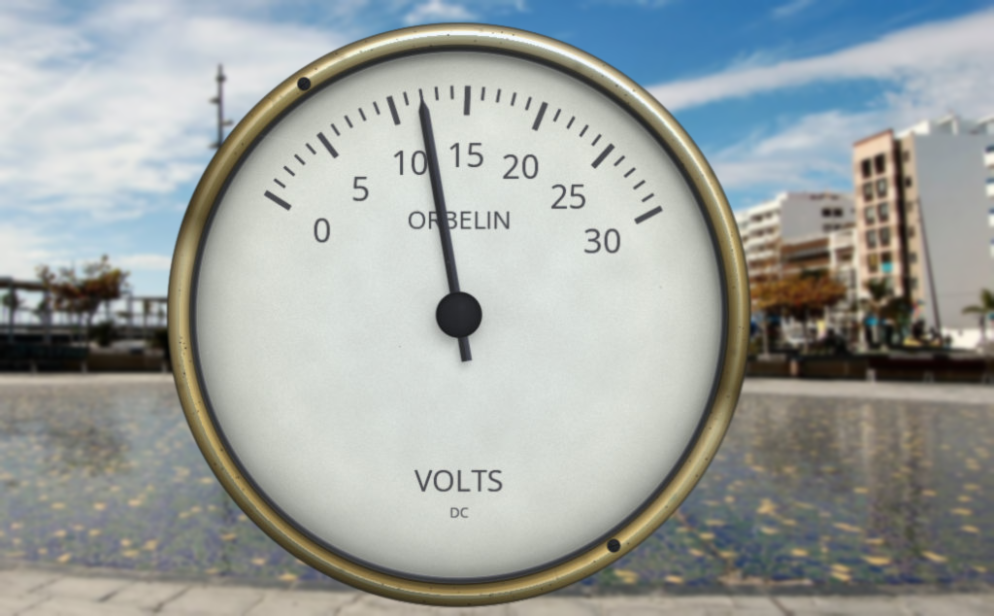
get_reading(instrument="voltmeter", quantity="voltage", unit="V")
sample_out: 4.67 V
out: 12 V
